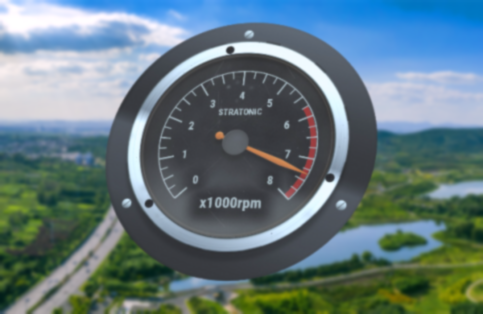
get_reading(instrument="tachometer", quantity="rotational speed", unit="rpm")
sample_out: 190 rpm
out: 7375 rpm
